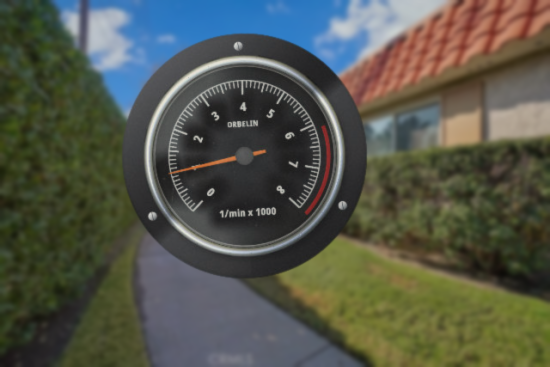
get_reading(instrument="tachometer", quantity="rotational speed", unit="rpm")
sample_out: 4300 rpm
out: 1000 rpm
